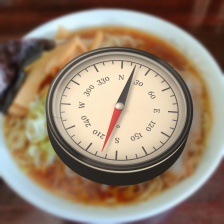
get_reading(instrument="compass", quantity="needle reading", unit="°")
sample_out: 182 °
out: 195 °
